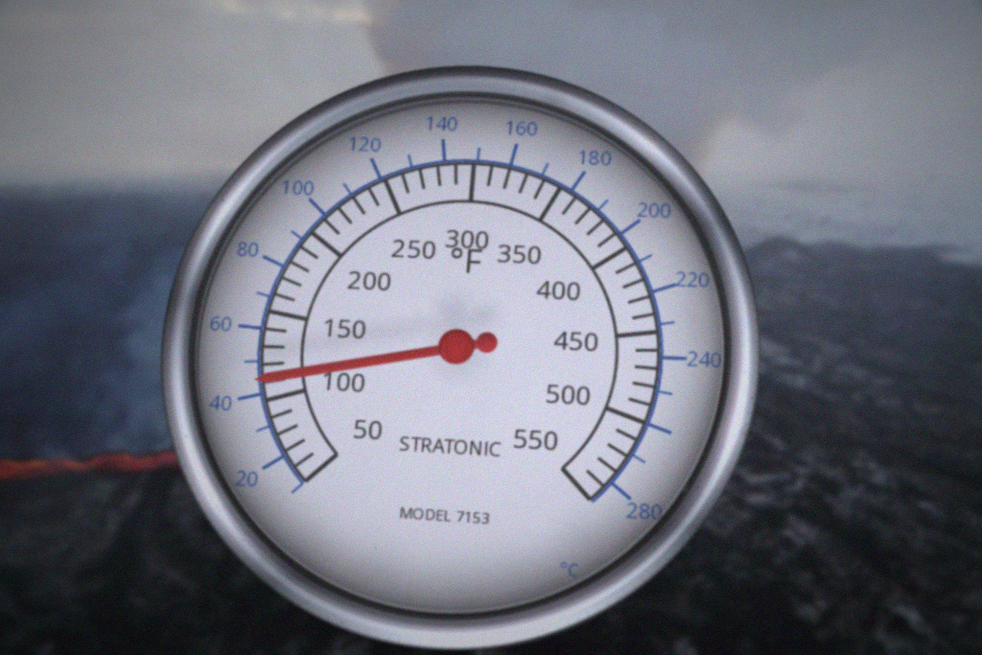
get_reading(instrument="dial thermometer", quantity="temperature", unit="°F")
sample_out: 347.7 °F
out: 110 °F
